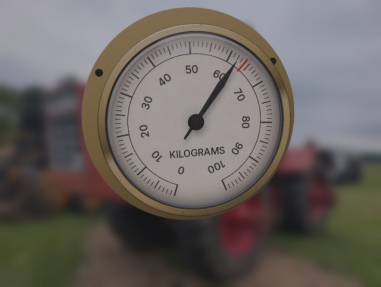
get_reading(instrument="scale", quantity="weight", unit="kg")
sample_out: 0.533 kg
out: 62 kg
